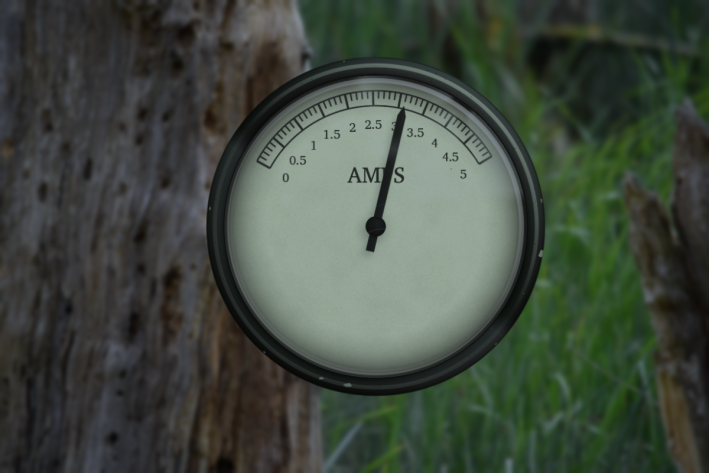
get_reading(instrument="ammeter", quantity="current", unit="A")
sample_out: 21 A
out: 3.1 A
